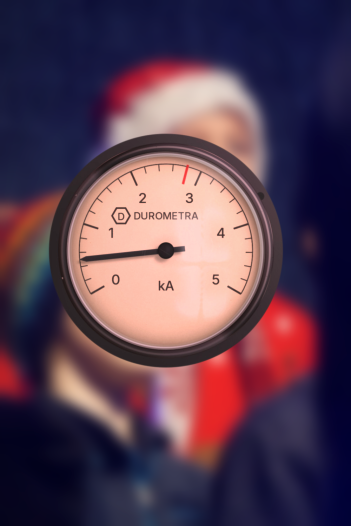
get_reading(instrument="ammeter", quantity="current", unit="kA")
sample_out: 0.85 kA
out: 0.5 kA
